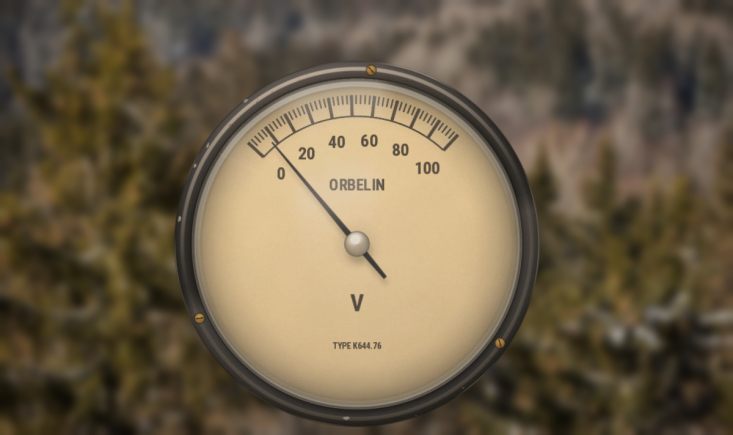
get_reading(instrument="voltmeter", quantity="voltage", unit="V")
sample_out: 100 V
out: 8 V
